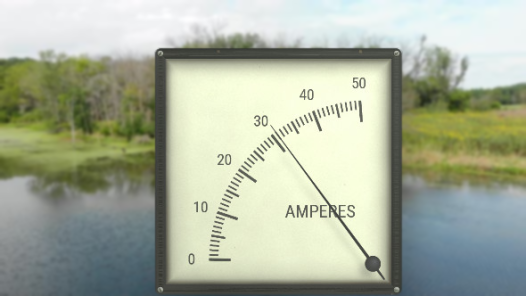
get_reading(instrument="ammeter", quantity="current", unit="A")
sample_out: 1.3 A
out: 31 A
